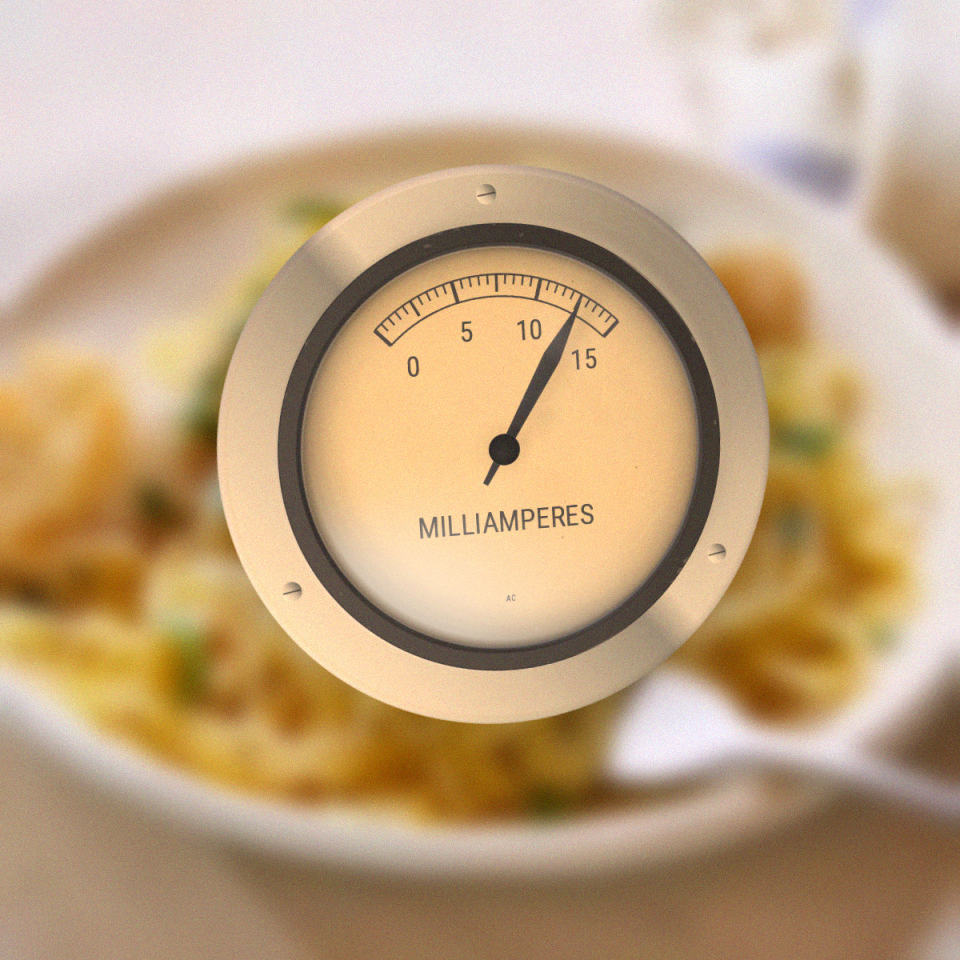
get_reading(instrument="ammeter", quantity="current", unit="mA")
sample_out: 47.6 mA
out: 12.5 mA
